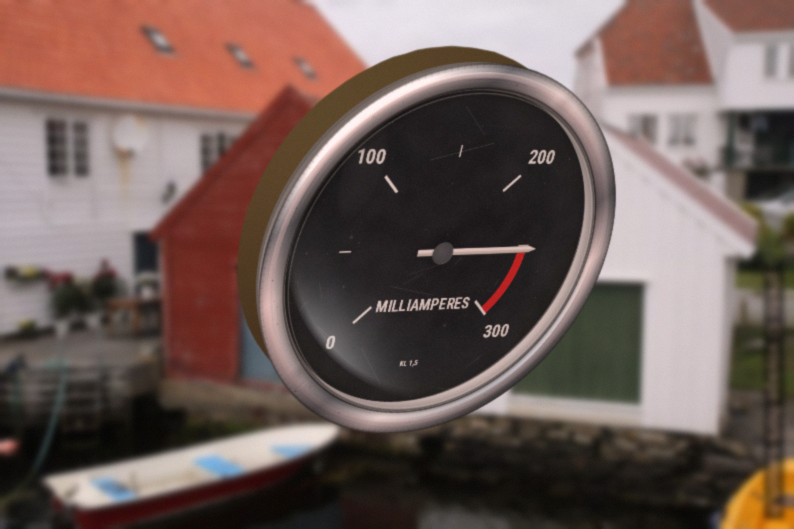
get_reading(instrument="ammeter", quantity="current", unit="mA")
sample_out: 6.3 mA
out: 250 mA
